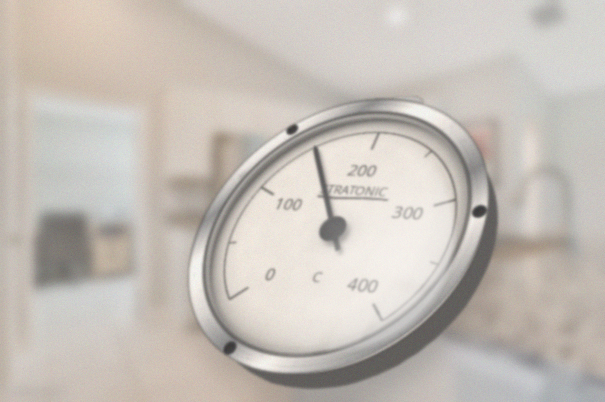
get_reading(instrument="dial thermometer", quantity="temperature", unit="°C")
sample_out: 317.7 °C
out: 150 °C
